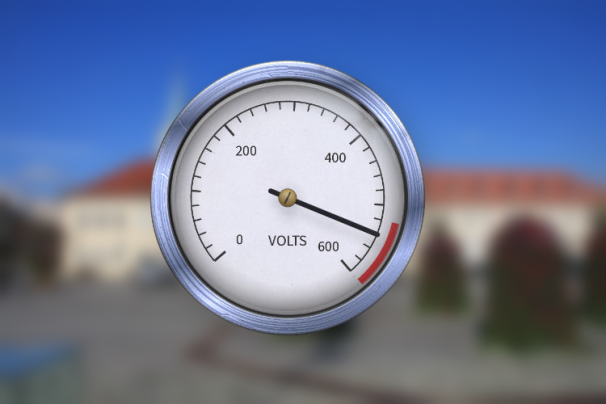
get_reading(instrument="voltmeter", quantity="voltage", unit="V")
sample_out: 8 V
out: 540 V
